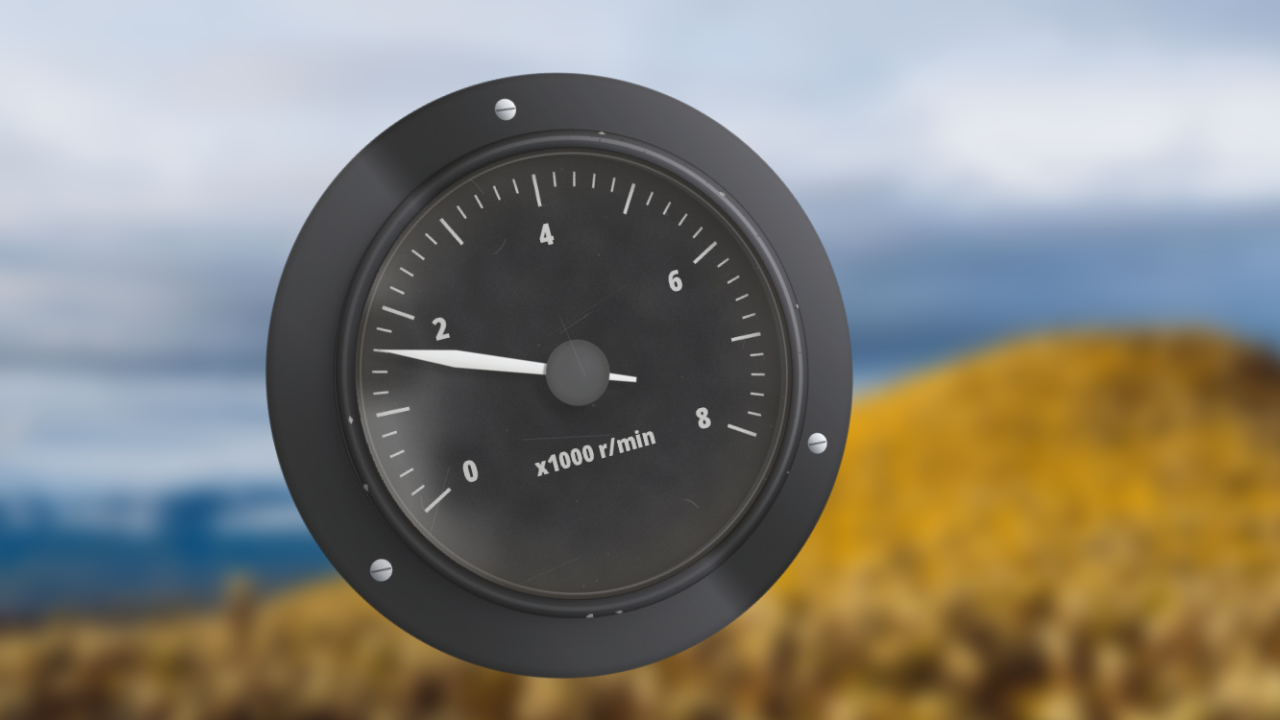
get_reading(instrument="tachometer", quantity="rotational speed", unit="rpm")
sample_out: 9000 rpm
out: 1600 rpm
